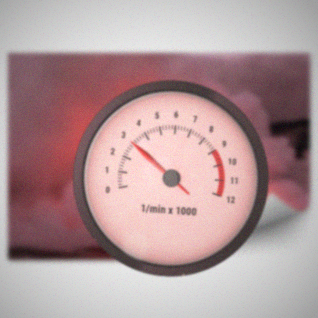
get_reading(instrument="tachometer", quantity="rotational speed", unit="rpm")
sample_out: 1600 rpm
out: 3000 rpm
